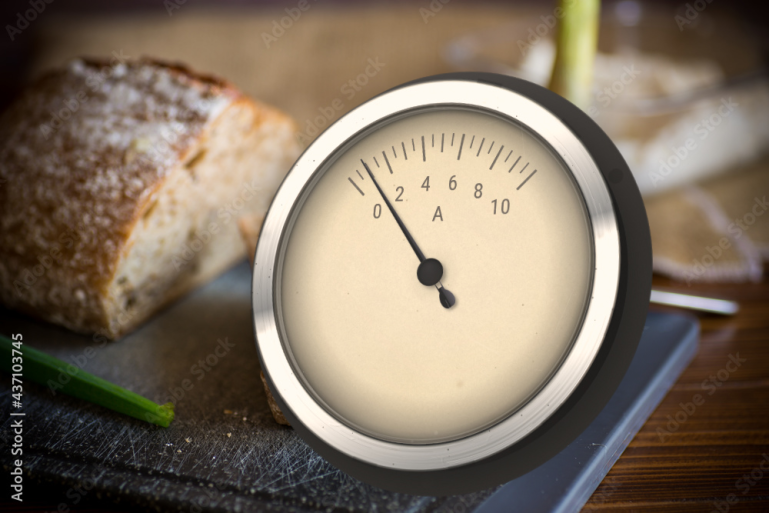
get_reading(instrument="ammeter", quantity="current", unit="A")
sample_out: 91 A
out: 1 A
